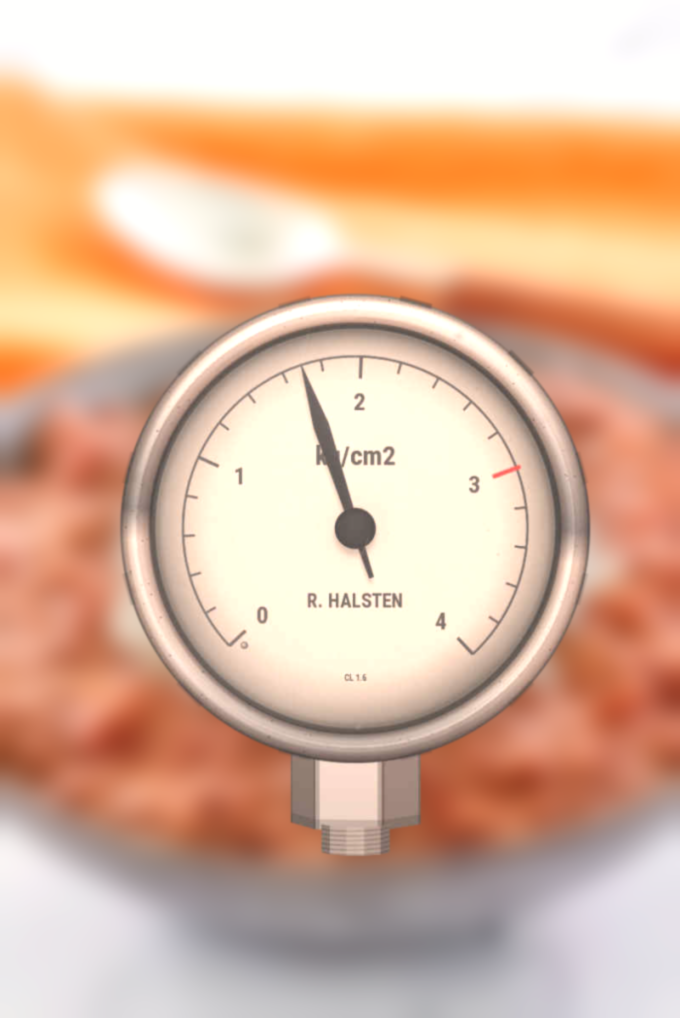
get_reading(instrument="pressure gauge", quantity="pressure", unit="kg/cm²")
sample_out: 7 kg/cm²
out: 1.7 kg/cm²
